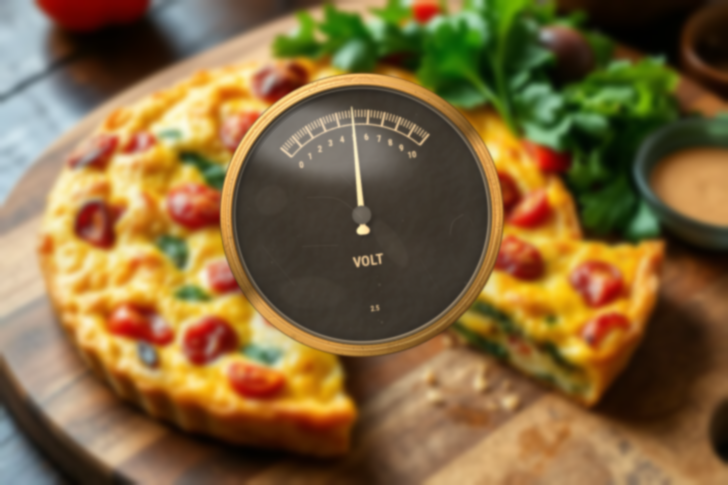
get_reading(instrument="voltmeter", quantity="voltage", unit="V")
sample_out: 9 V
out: 5 V
